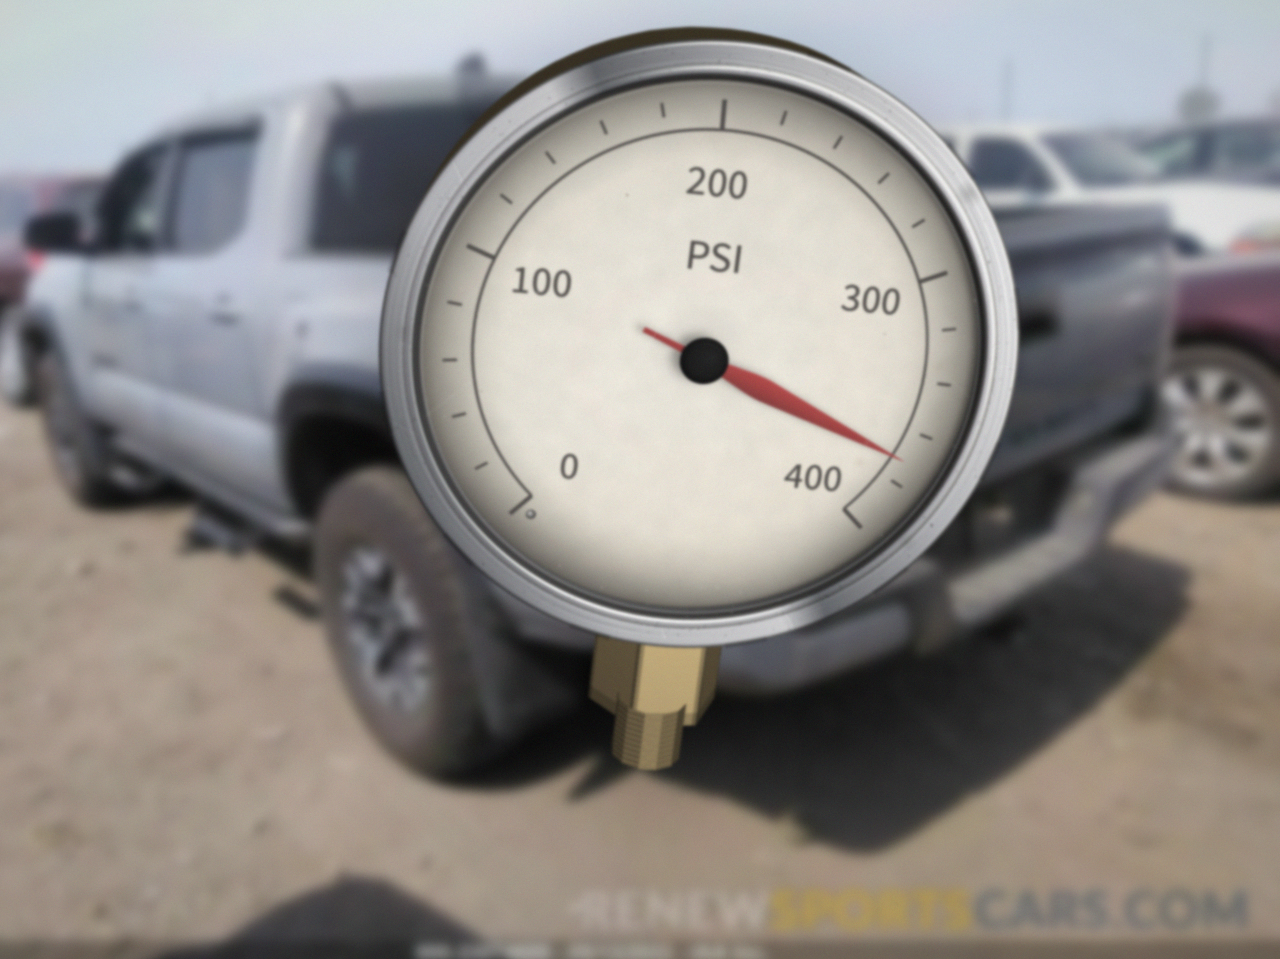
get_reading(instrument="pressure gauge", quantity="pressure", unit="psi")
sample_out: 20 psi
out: 370 psi
